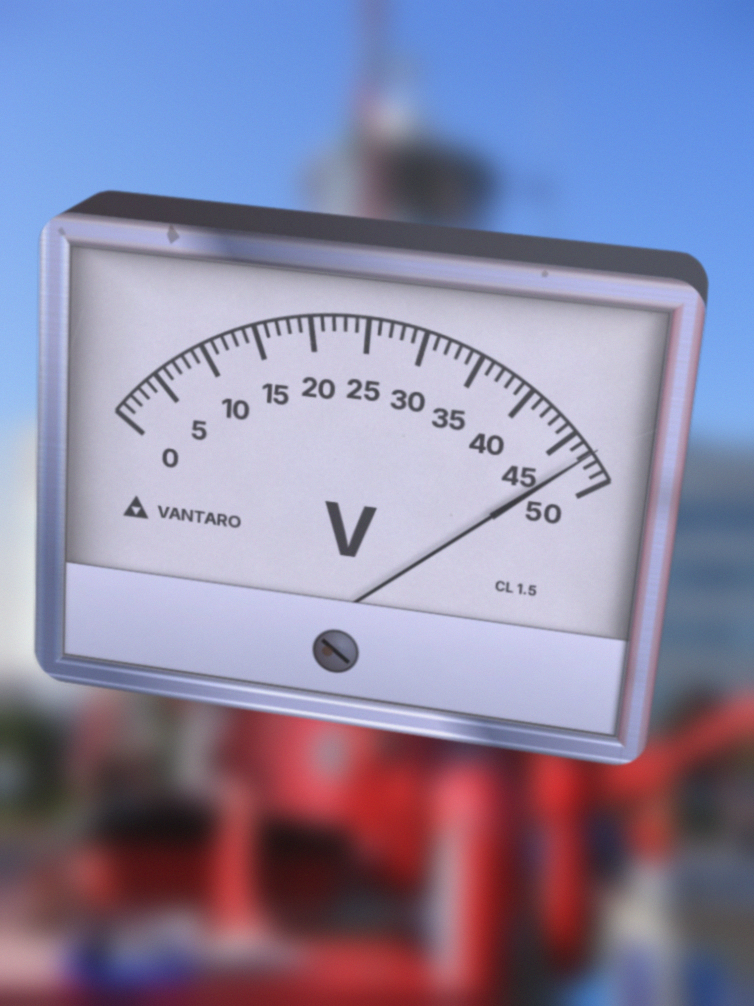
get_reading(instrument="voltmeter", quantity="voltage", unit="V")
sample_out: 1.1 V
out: 47 V
